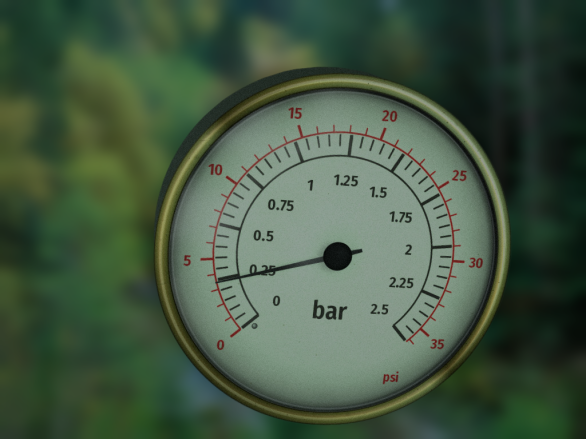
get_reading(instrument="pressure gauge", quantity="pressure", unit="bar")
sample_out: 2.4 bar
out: 0.25 bar
